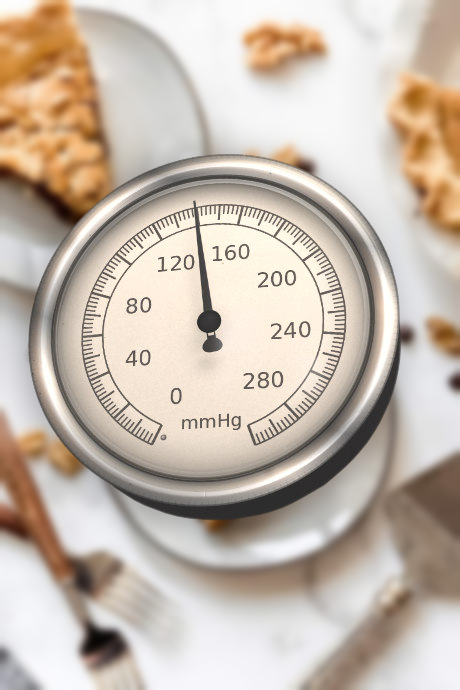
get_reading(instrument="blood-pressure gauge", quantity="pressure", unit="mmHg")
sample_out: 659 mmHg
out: 140 mmHg
